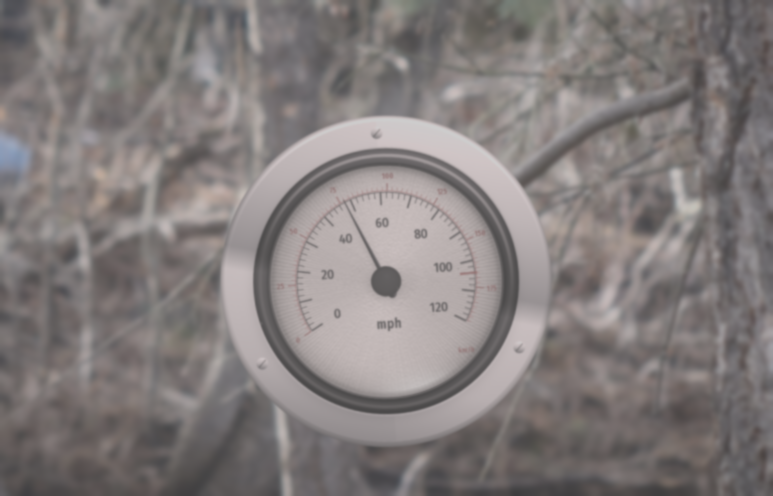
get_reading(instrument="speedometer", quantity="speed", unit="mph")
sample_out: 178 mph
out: 48 mph
